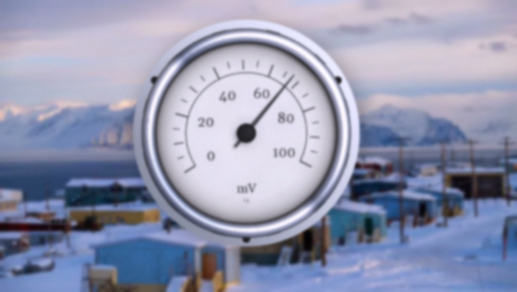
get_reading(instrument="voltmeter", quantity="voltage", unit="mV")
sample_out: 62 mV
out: 67.5 mV
